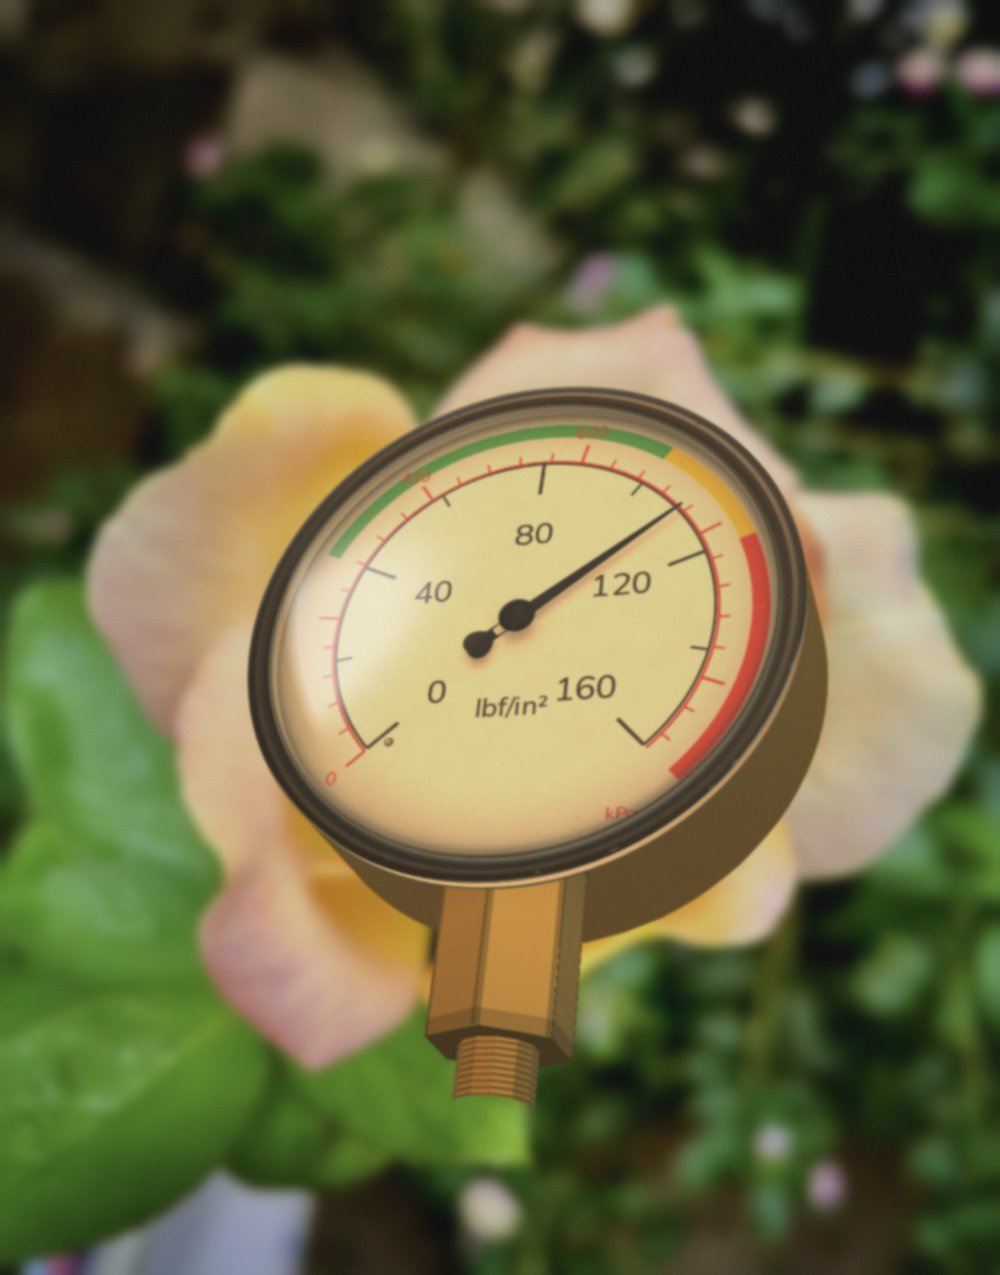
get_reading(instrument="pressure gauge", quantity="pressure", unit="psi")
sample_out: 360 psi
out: 110 psi
